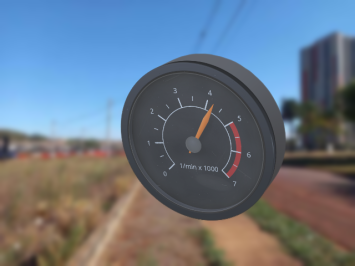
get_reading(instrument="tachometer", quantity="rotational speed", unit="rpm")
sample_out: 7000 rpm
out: 4250 rpm
